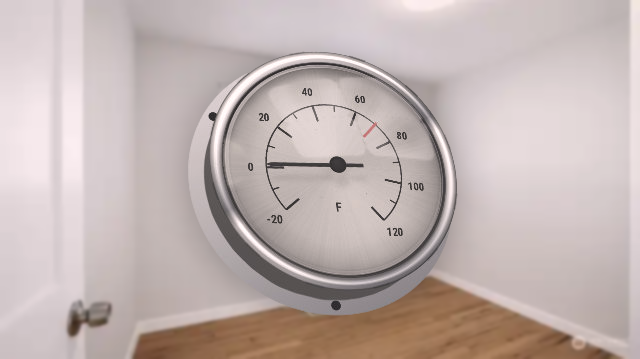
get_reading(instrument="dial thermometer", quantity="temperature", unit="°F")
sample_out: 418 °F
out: 0 °F
